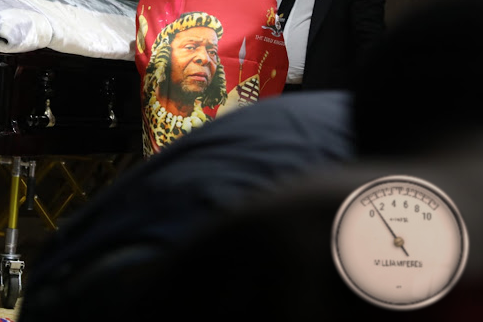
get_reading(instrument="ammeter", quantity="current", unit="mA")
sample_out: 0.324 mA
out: 1 mA
